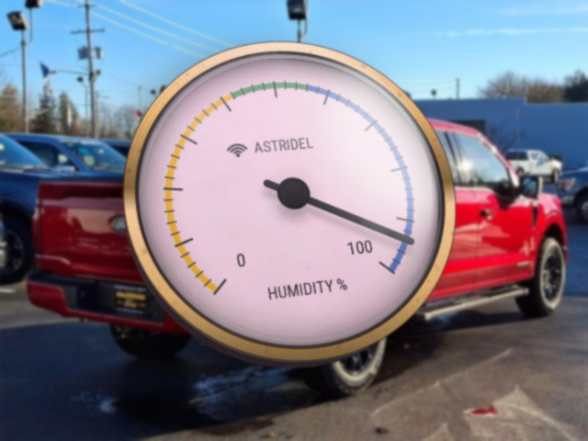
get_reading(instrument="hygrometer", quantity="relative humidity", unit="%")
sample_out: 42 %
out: 94 %
